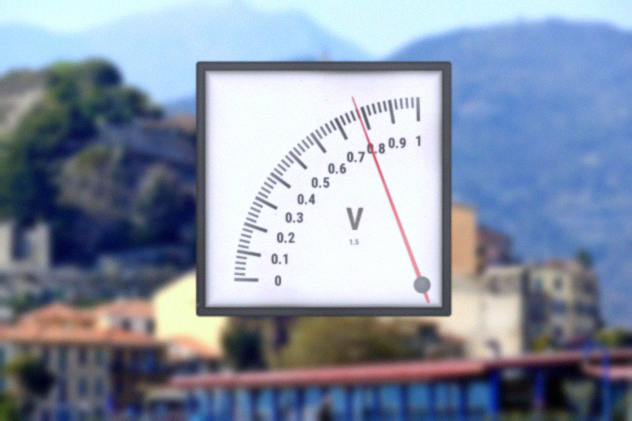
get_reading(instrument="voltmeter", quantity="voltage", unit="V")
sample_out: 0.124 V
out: 0.78 V
